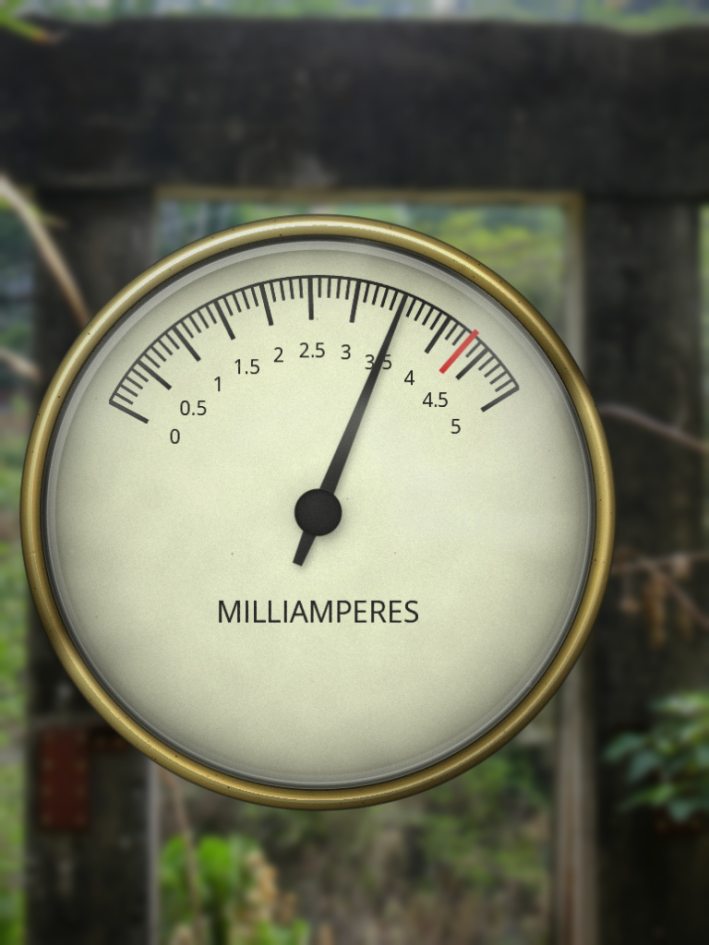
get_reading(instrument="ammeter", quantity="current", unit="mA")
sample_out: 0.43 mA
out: 3.5 mA
